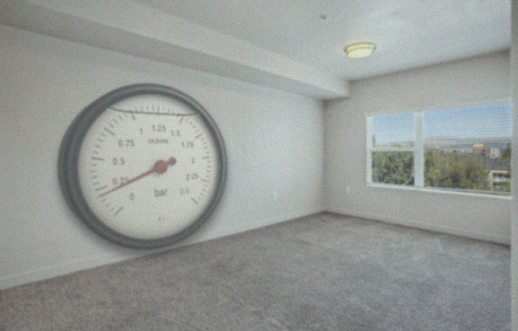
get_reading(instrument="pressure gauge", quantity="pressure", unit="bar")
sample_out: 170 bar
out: 0.2 bar
